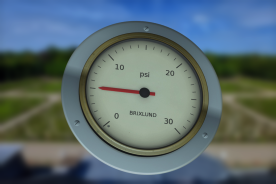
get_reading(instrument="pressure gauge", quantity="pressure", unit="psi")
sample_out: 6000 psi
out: 5 psi
